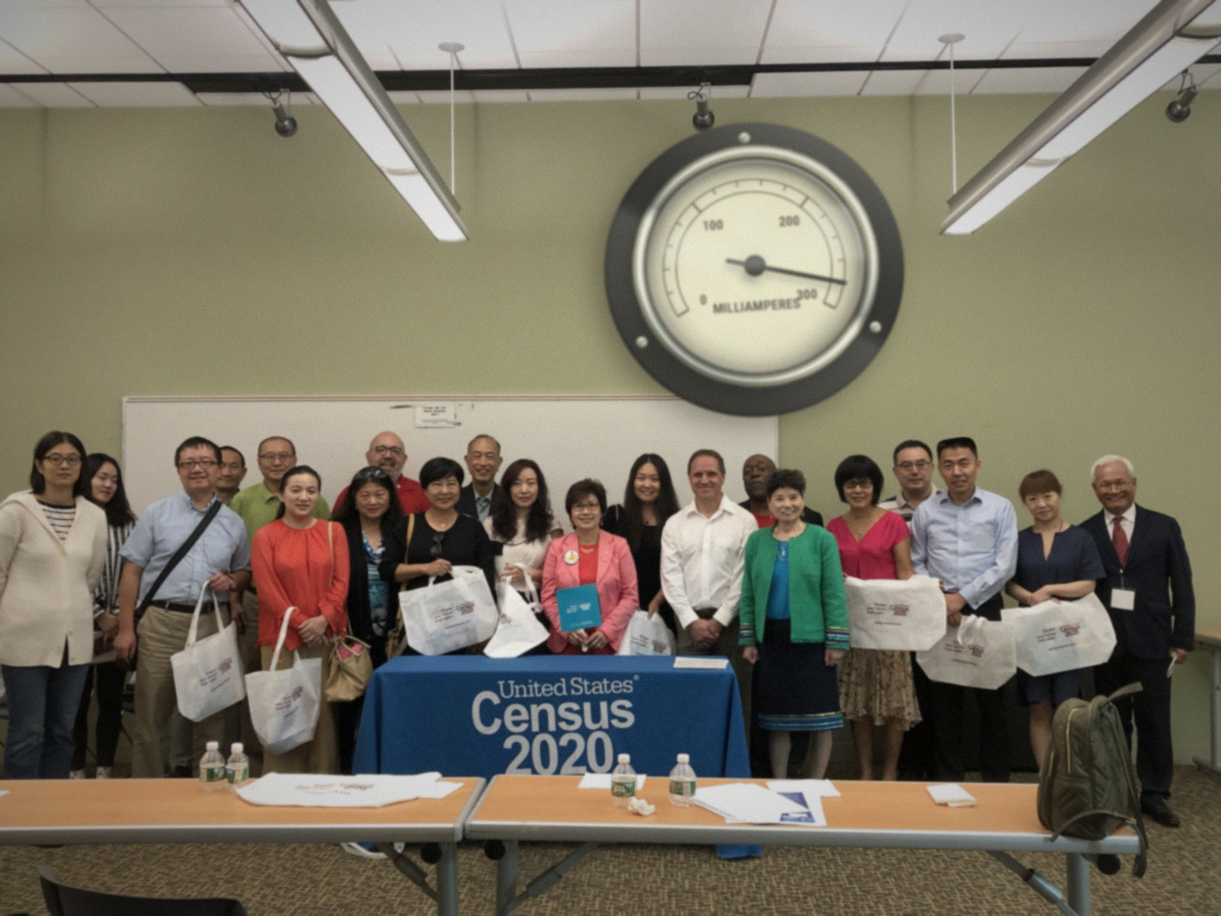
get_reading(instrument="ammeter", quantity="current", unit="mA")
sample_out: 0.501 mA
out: 280 mA
